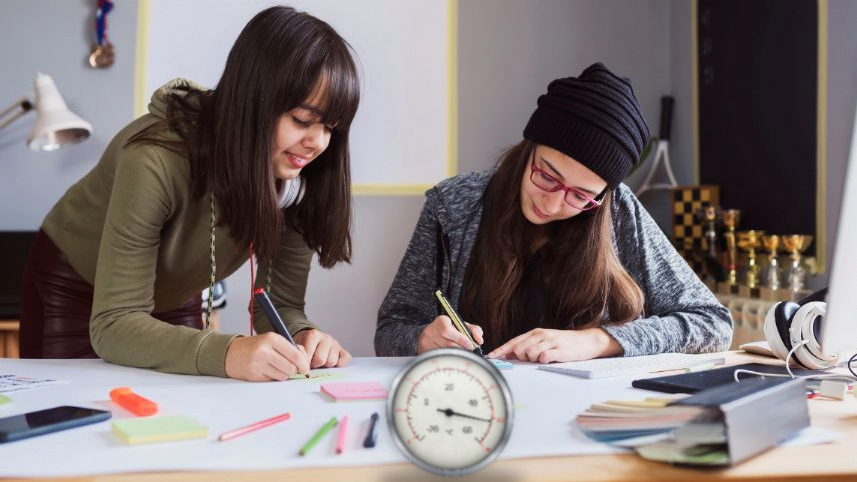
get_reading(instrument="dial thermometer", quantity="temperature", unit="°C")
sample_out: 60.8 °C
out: 50 °C
